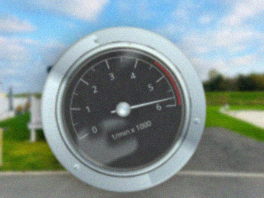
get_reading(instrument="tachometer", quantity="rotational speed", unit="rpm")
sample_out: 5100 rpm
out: 5750 rpm
